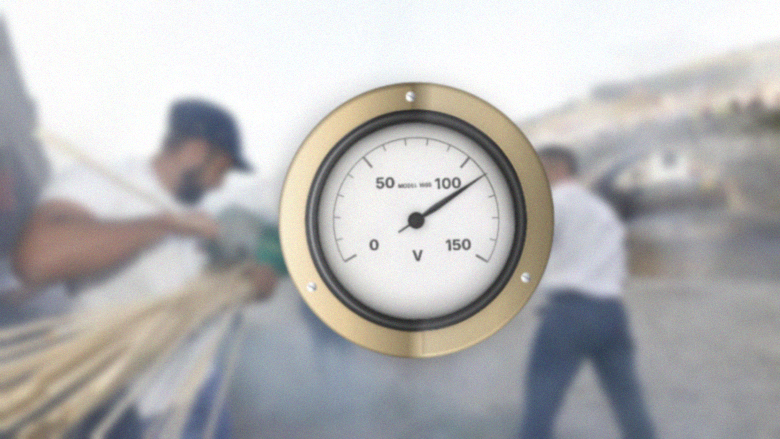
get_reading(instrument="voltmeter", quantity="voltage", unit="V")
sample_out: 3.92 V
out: 110 V
